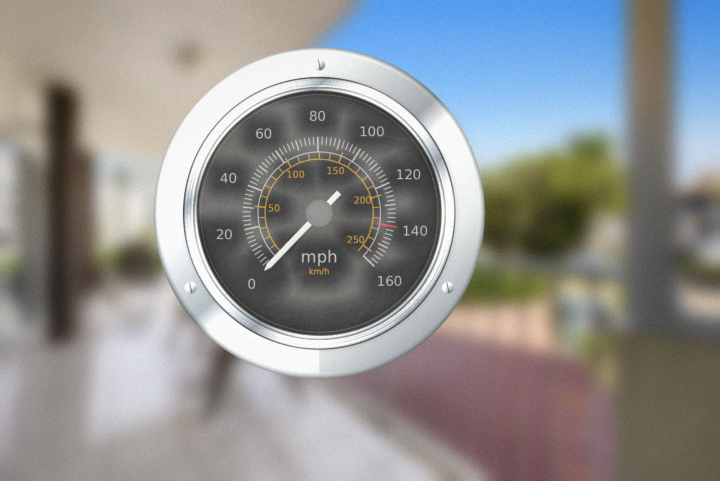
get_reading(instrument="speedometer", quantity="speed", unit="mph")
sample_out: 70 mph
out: 0 mph
